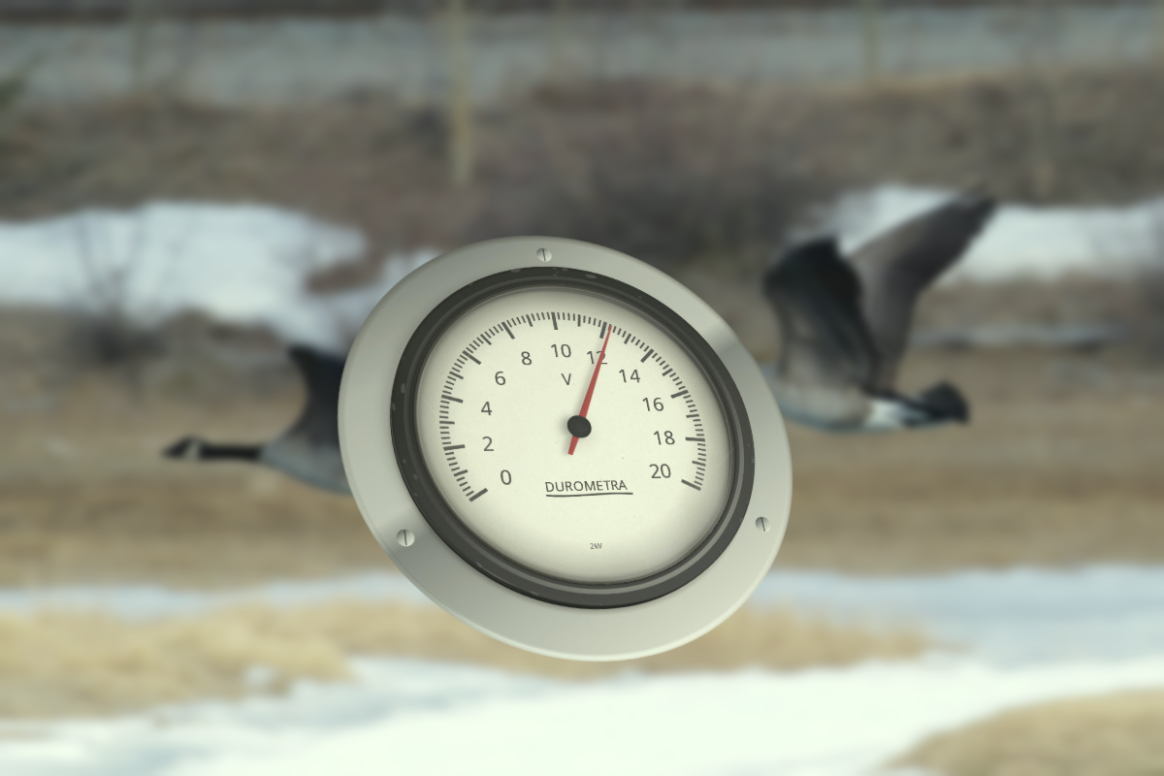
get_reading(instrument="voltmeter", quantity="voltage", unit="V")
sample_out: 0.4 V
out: 12.2 V
